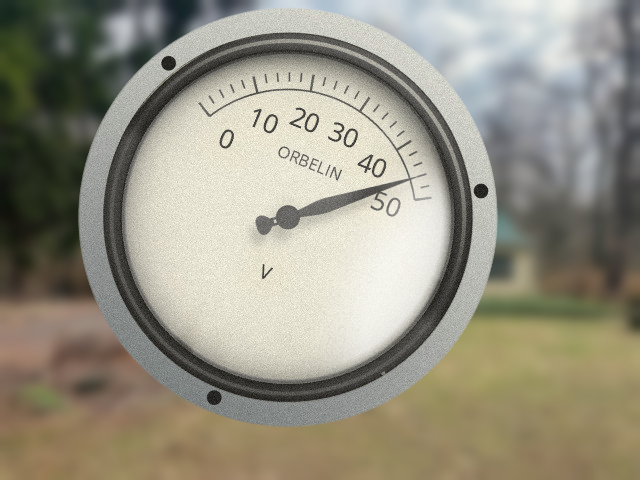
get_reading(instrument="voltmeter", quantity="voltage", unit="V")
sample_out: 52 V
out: 46 V
